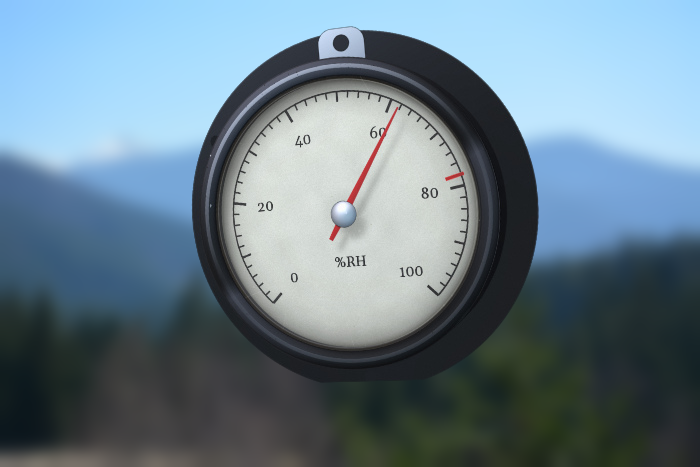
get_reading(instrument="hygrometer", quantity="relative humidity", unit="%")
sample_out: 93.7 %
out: 62 %
